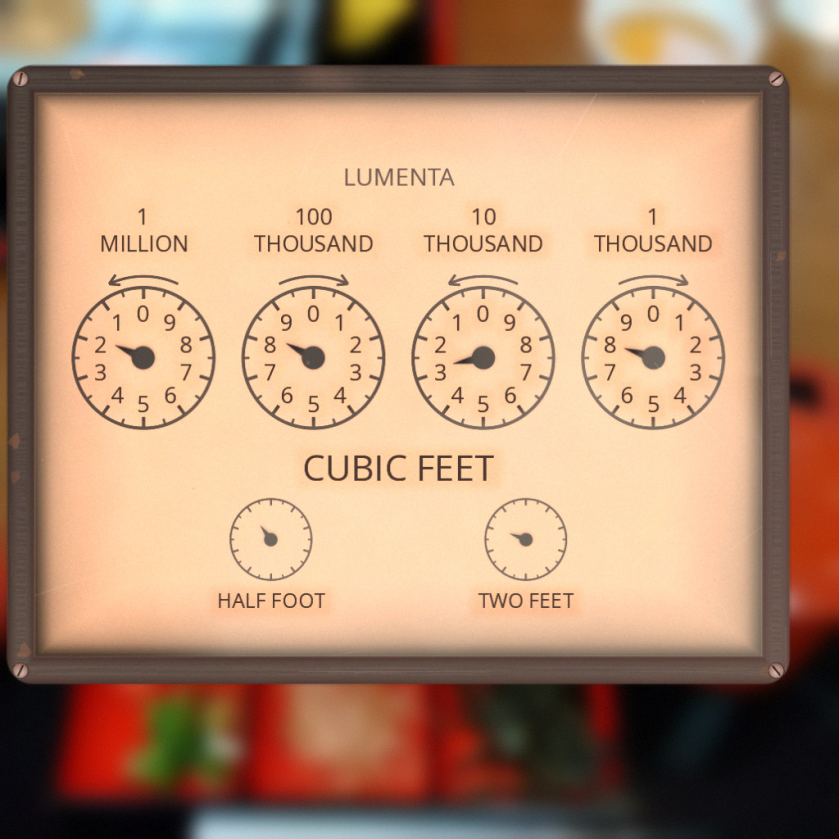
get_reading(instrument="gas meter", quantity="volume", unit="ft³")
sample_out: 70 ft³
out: 182800 ft³
